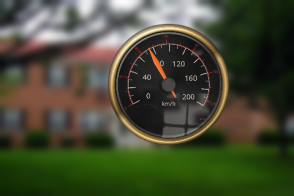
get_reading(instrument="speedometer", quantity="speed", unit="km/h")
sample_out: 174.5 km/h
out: 75 km/h
